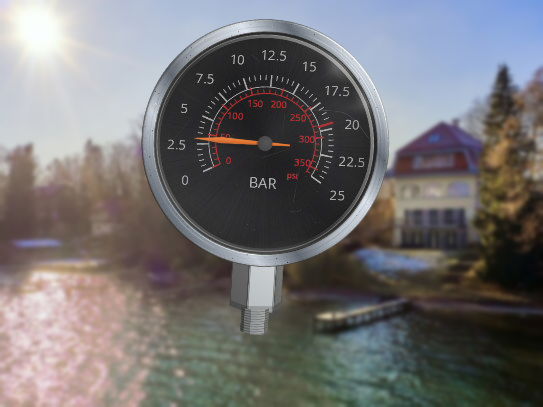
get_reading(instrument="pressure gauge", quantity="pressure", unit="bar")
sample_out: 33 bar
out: 3 bar
